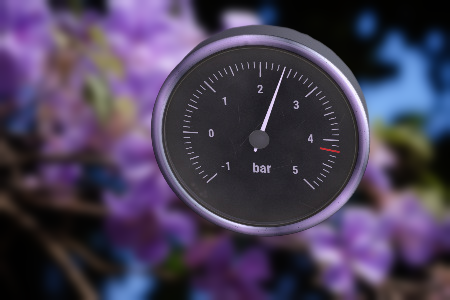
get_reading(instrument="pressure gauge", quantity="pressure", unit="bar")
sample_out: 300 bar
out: 2.4 bar
